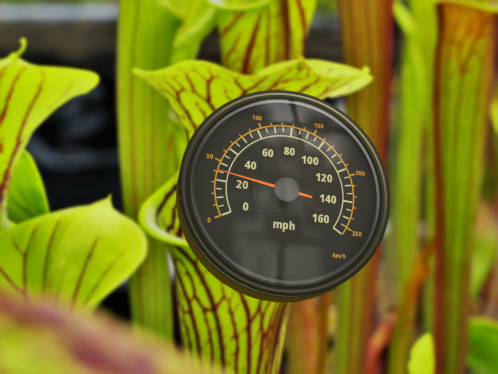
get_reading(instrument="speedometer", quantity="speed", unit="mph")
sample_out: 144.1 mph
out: 25 mph
